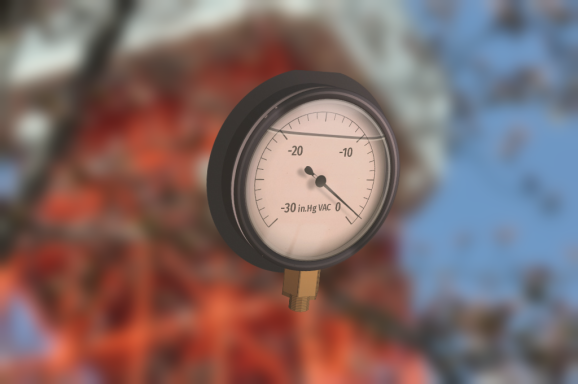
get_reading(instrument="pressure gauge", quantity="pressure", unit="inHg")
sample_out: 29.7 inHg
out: -1 inHg
